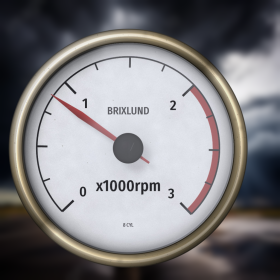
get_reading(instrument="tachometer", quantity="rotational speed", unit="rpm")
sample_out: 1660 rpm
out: 875 rpm
